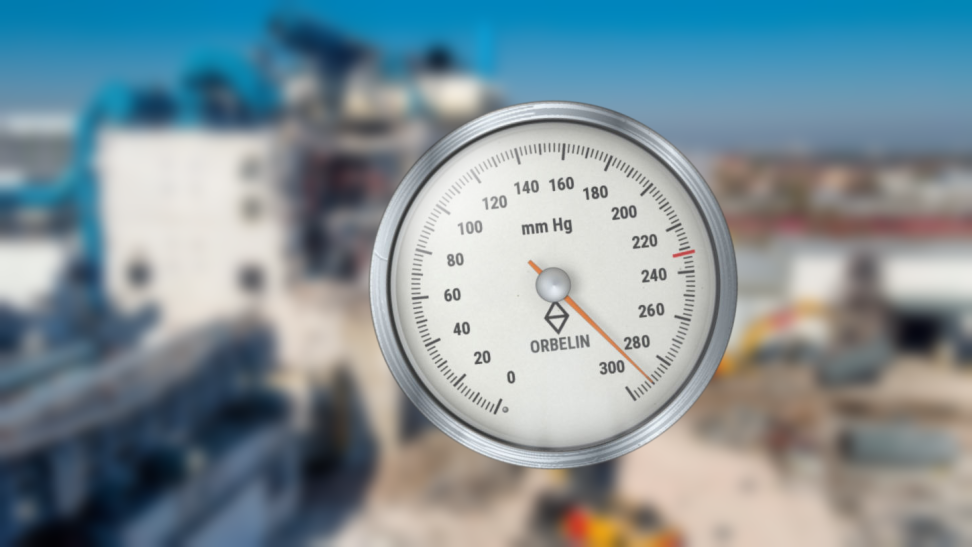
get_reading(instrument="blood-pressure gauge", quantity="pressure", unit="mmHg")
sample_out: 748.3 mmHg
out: 290 mmHg
